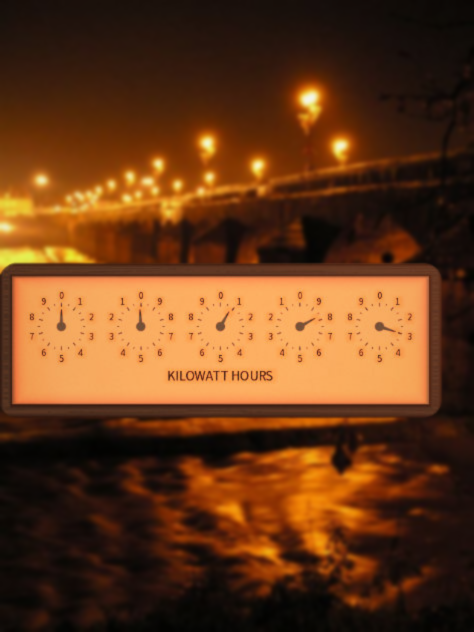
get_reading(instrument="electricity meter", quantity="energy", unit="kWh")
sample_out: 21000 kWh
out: 83 kWh
